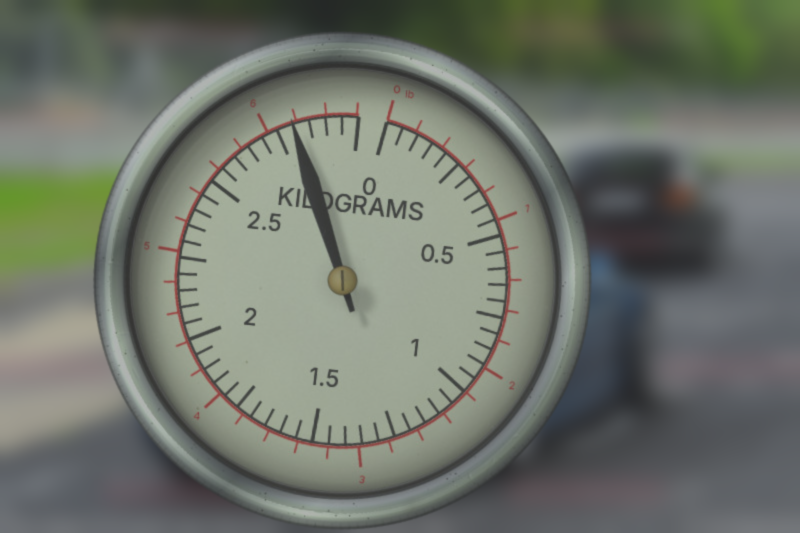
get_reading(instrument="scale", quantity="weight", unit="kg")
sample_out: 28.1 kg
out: 2.8 kg
